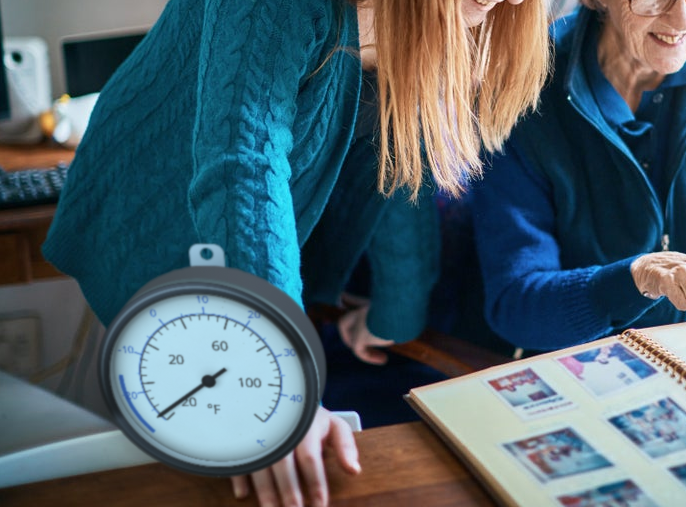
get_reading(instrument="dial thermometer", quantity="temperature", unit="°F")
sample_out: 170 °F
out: -16 °F
